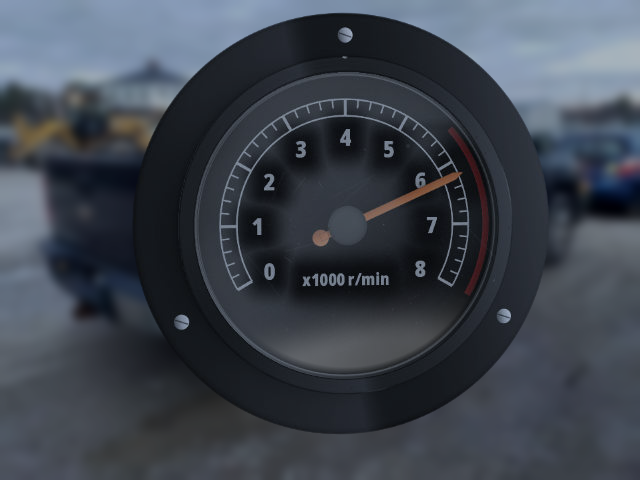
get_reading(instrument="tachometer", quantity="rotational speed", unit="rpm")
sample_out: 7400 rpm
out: 6200 rpm
